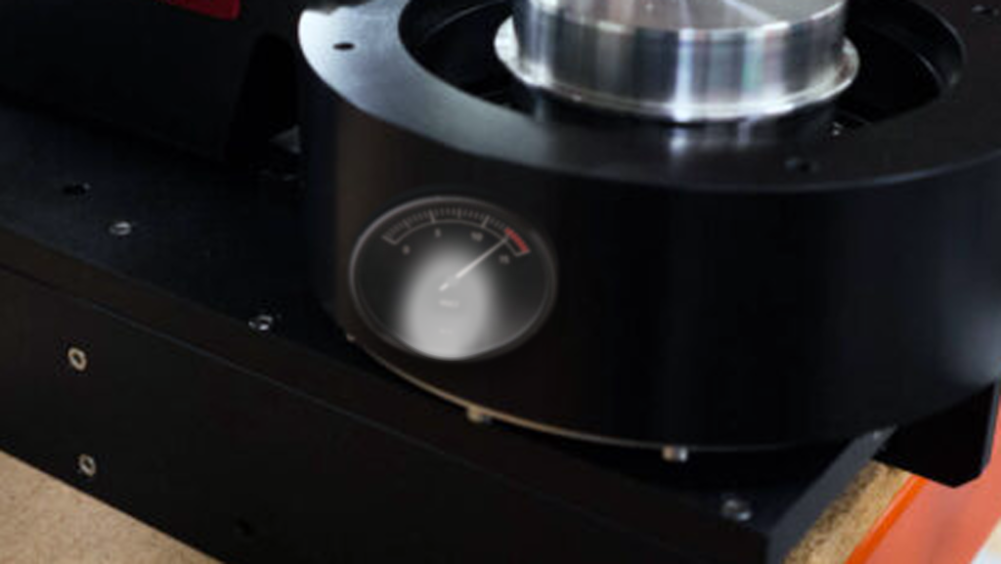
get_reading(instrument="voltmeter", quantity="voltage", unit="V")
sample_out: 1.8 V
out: 12.5 V
